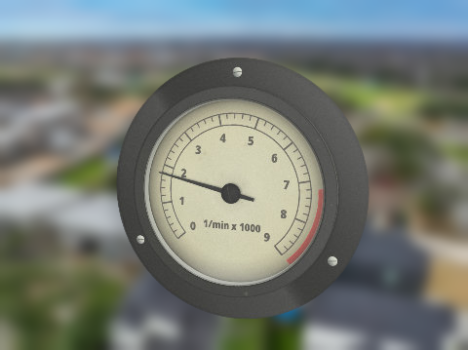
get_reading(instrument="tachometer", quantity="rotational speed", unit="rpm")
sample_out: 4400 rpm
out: 1800 rpm
